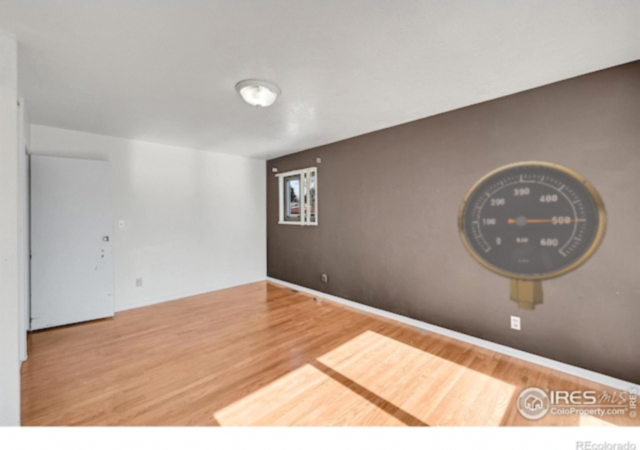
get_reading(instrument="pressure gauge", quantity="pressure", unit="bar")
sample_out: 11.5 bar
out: 500 bar
